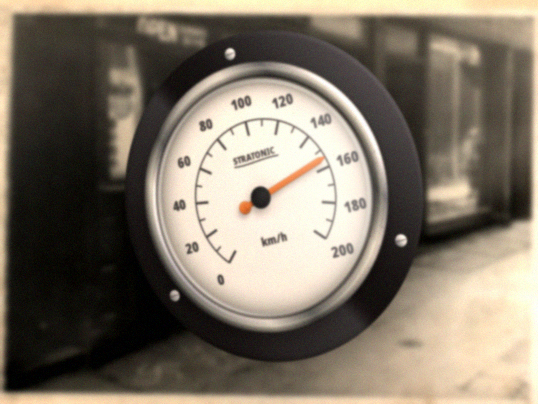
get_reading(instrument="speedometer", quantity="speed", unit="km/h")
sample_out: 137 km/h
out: 155 km/h
